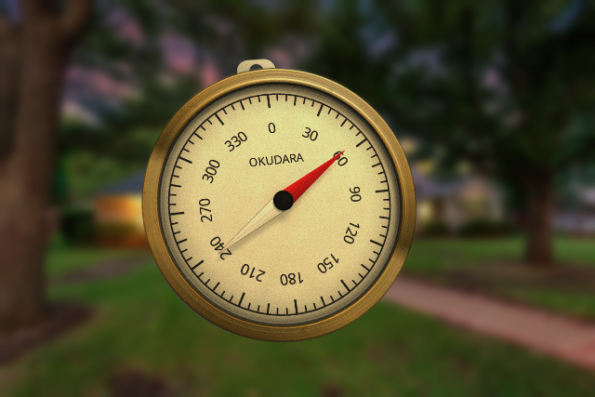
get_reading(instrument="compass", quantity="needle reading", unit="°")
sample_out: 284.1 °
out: 57.5 °
